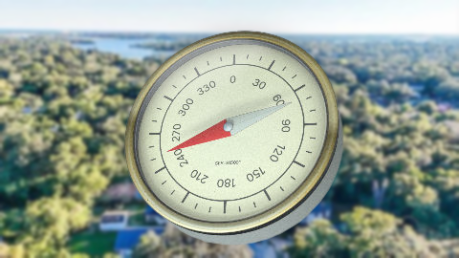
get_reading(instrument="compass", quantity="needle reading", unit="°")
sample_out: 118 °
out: 250 °
